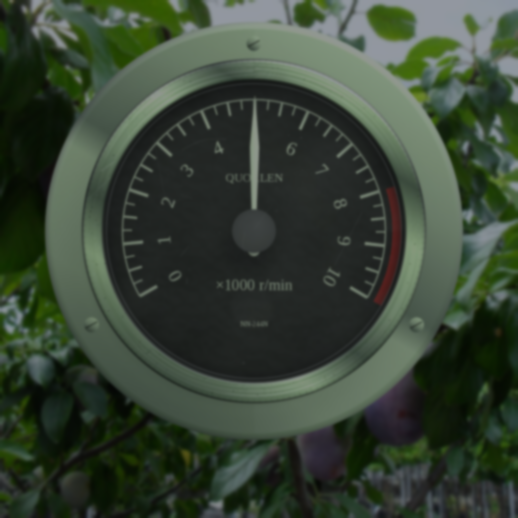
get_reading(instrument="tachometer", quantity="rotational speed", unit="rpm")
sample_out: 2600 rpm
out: 5000 rpm
